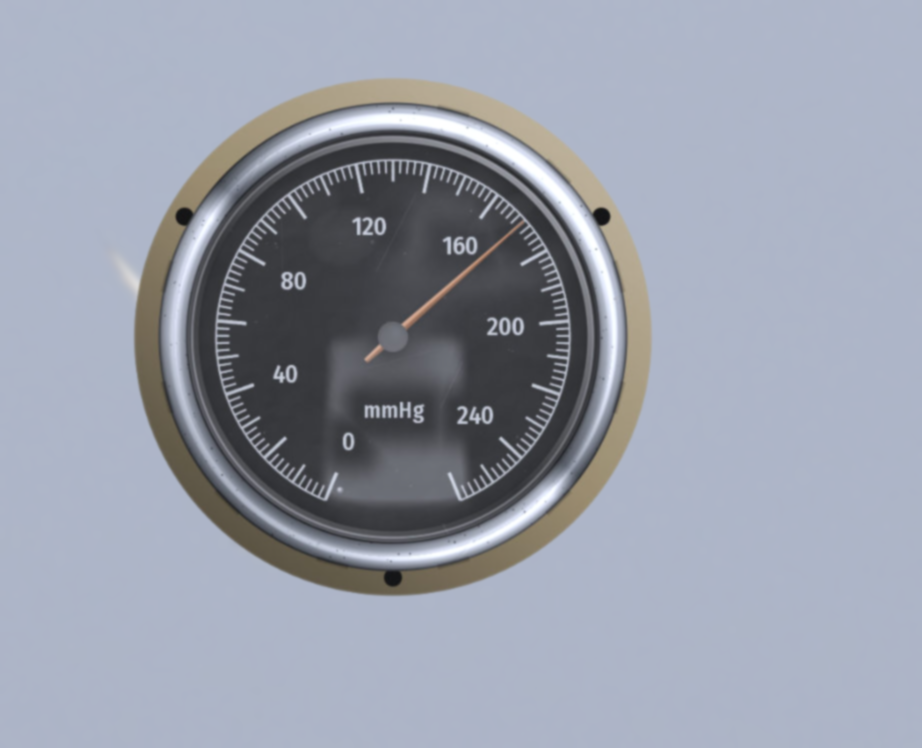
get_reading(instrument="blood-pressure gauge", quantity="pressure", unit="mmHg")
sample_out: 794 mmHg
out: 170 mmHg
